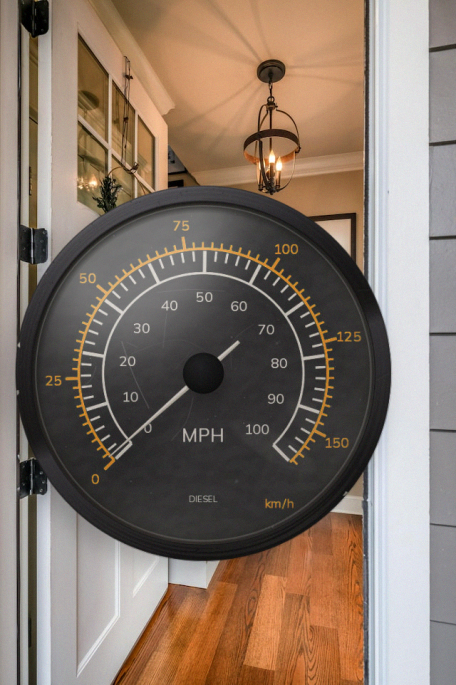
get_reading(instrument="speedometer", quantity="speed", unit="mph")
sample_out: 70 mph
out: 1 mph
